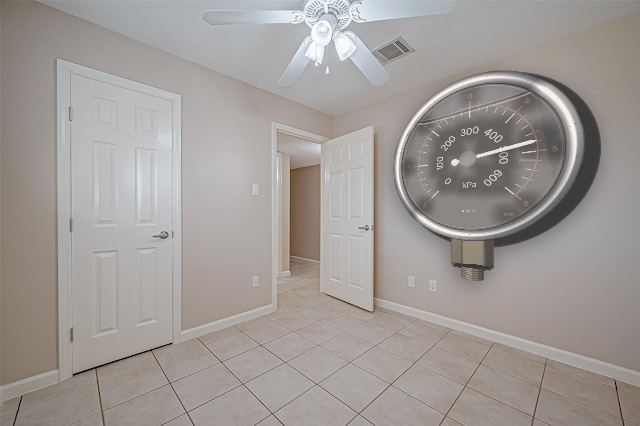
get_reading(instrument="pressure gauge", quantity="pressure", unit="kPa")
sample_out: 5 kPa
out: 480 kPa
